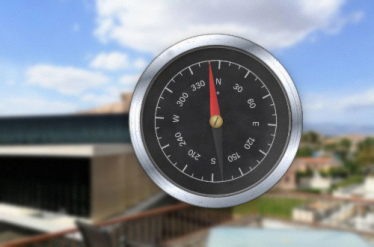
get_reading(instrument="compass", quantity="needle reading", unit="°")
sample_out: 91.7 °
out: 350 °
